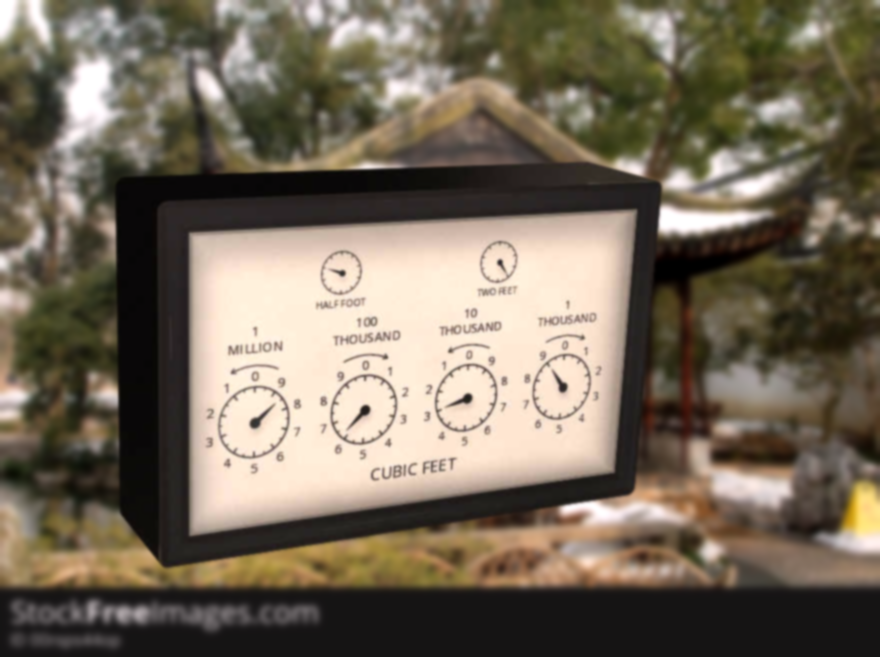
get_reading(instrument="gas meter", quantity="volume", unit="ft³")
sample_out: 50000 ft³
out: 862900 ft³
